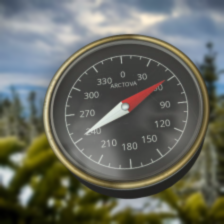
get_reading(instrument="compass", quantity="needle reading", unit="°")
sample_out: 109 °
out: 60 °
